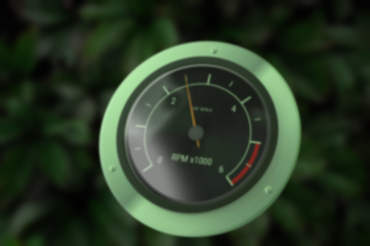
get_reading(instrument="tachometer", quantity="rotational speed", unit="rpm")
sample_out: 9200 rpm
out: 2500 rpm
